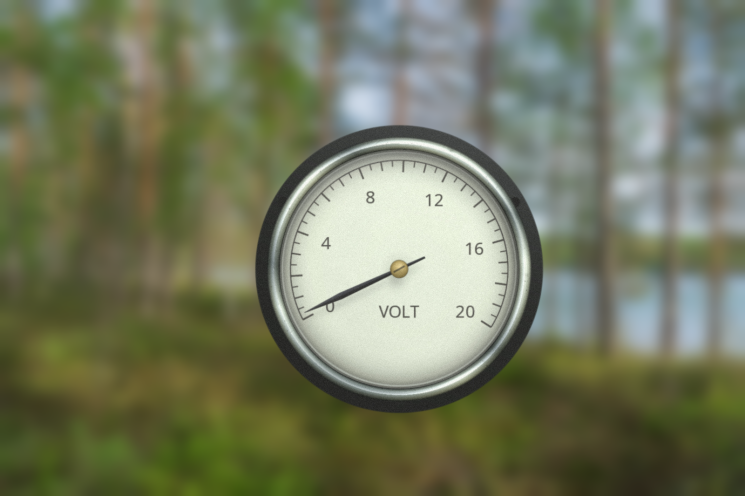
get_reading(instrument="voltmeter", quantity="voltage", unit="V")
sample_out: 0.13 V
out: 0.25 V
